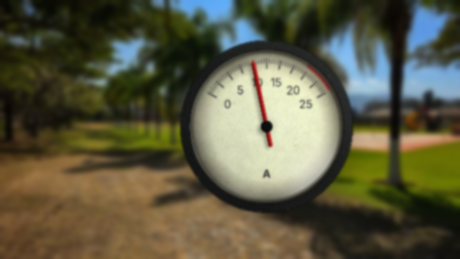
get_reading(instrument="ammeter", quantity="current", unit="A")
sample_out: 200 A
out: 10 A
